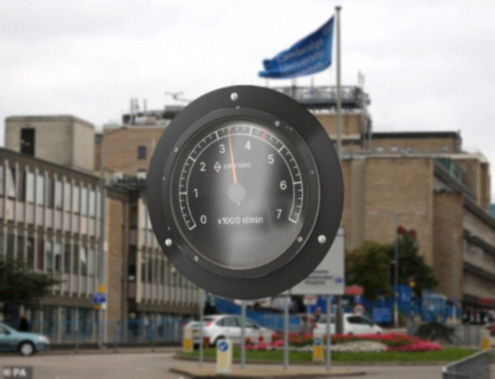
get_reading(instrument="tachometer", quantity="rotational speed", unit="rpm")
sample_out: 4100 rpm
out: 3400 rpm
